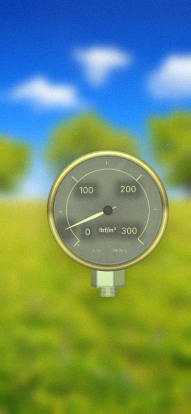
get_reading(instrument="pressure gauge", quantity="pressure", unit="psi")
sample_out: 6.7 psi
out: 25 psi
